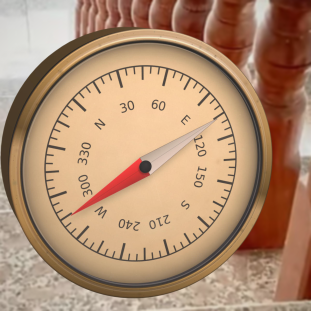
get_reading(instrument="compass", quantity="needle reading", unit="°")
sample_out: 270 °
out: 285 °
